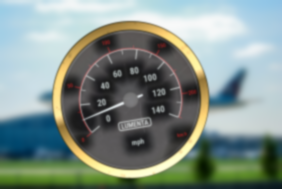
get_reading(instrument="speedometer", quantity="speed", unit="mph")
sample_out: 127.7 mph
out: 10 mph
